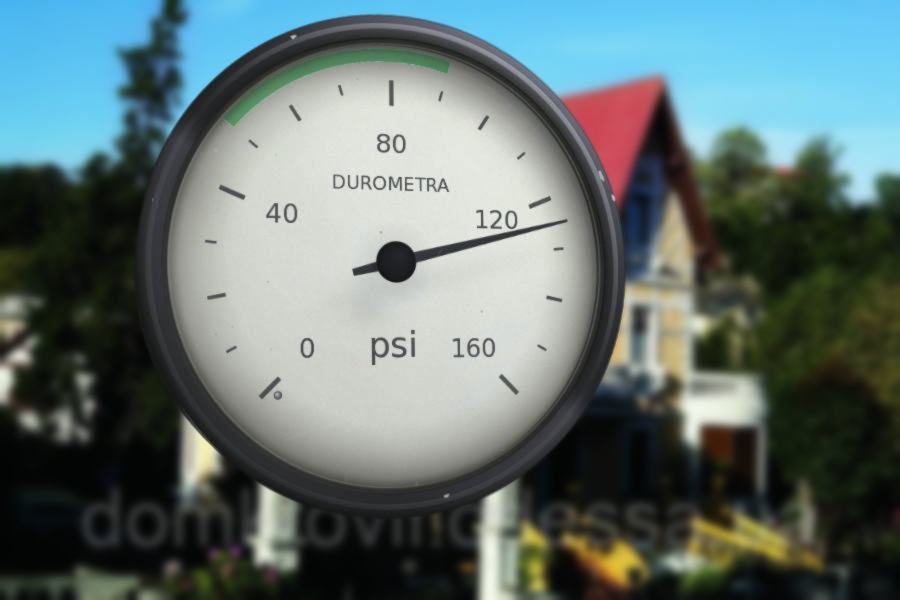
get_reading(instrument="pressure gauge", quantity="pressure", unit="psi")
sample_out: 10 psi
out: 125 psi
